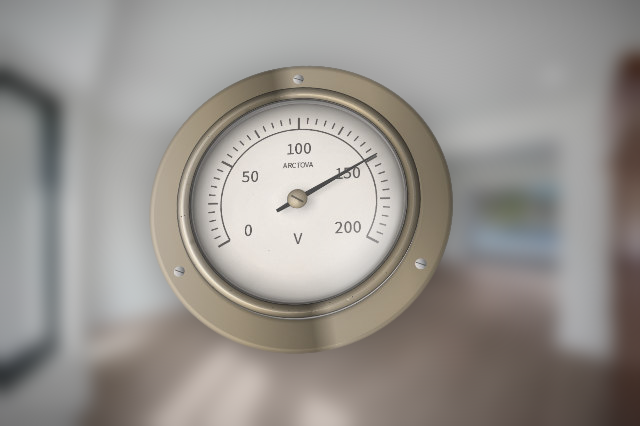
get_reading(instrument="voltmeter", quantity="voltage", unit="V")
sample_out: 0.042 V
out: 150 V
